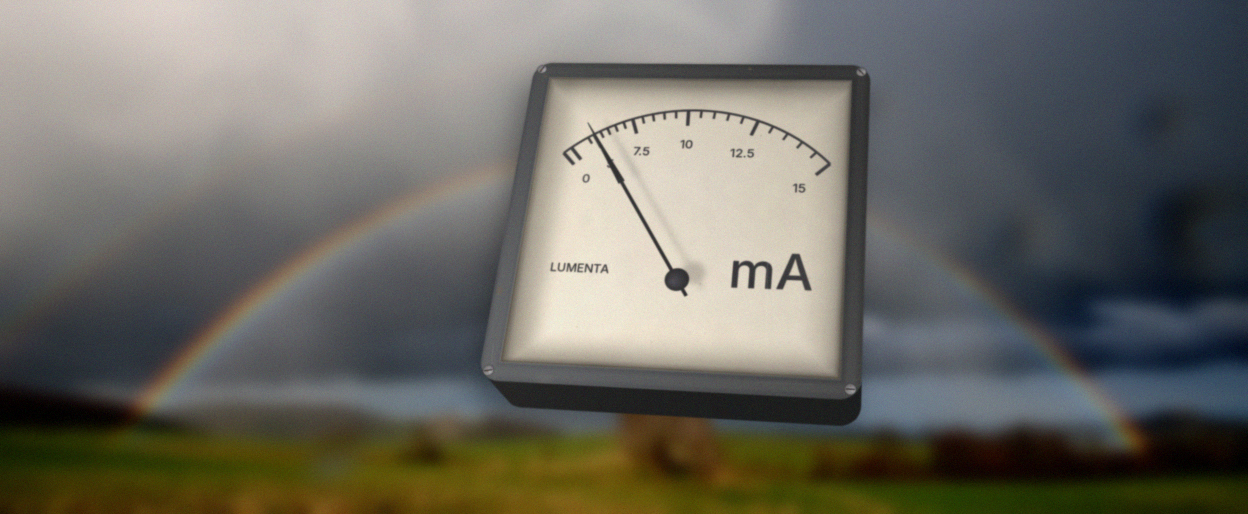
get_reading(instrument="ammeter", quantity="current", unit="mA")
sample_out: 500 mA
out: 5 mA
